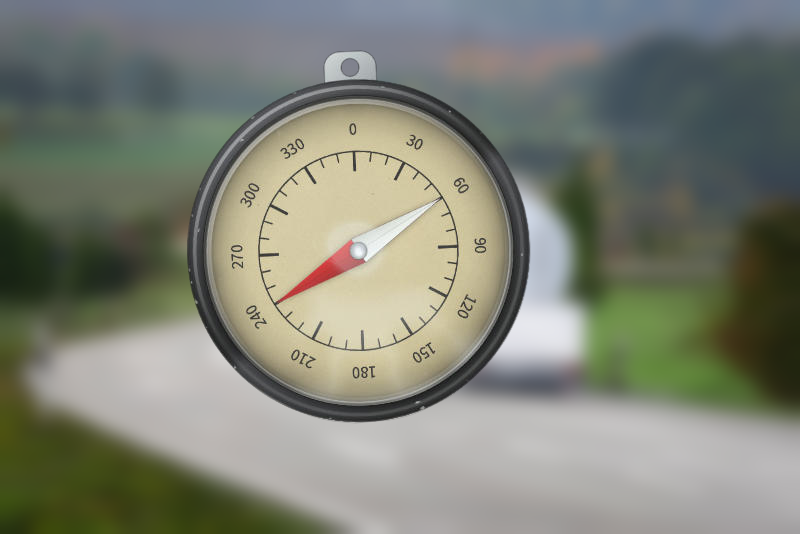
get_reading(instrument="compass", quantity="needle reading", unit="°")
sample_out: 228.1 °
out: 240 °
